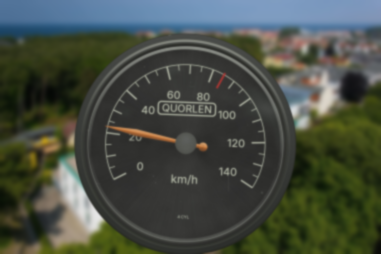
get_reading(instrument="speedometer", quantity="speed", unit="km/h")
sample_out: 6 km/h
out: 22.5 km/h
